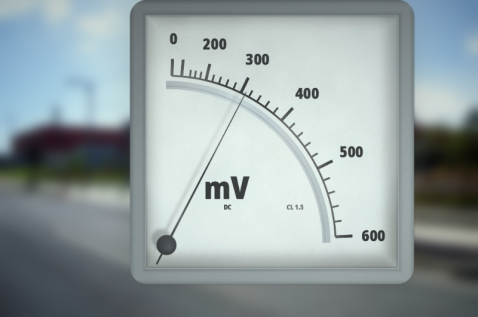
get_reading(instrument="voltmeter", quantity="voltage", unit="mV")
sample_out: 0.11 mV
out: 310 mV
